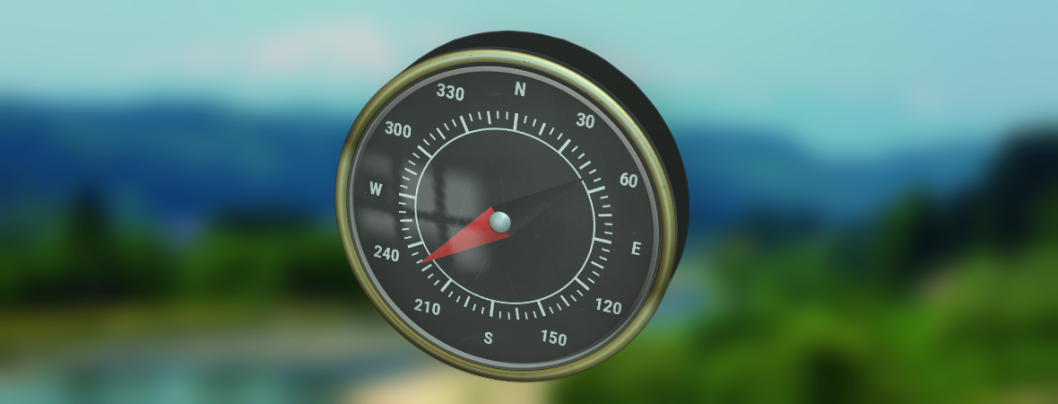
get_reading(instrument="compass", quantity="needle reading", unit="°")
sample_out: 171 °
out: 230 °
